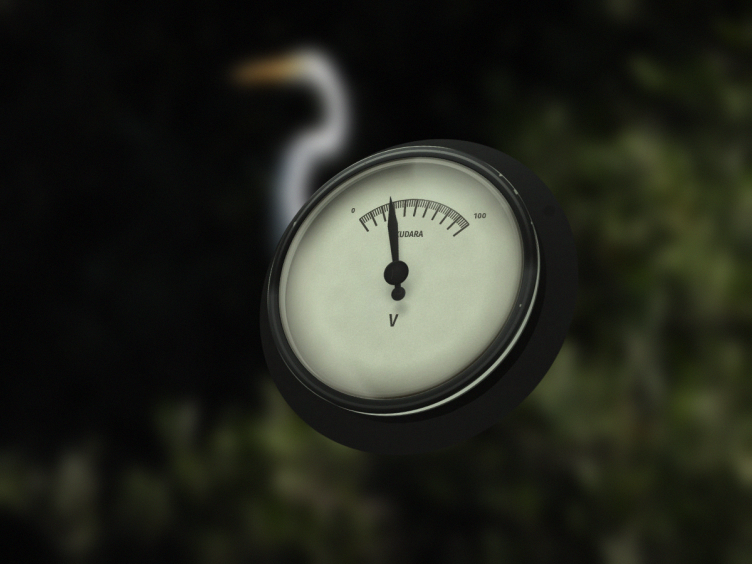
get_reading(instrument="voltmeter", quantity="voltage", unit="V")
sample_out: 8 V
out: 30 V
